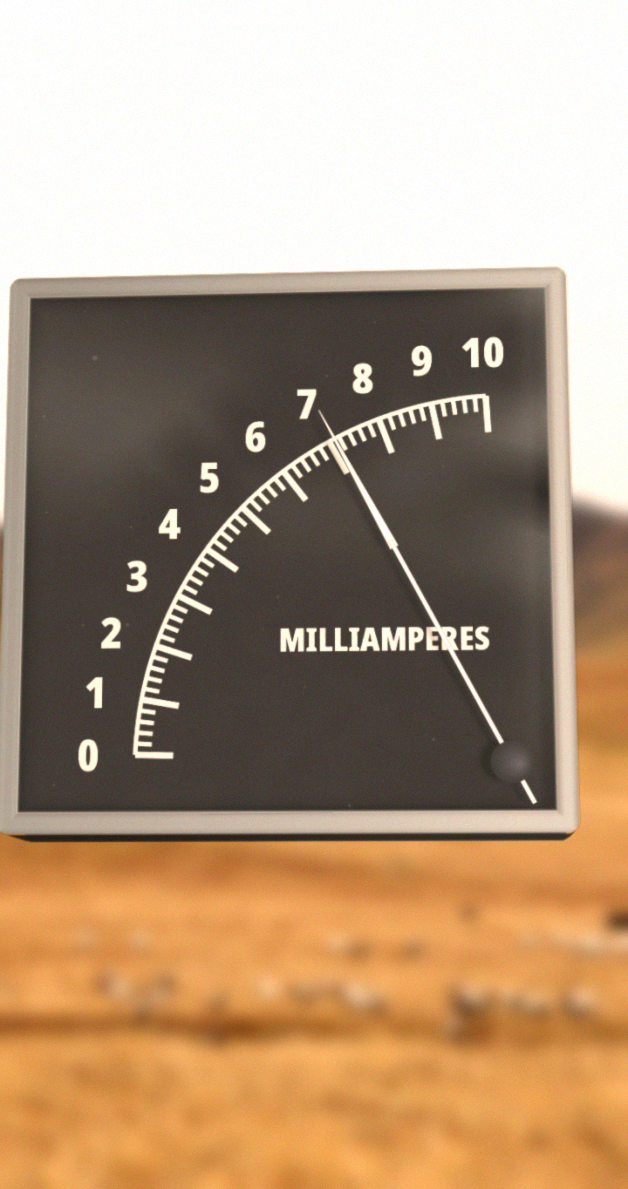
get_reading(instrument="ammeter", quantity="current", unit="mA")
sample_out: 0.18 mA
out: 7.1 mA
